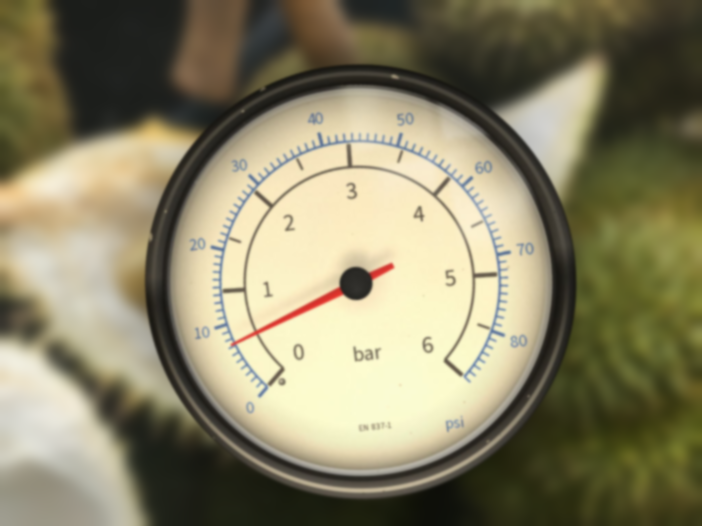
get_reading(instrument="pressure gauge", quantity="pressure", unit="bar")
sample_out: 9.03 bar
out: 0.5 bar
